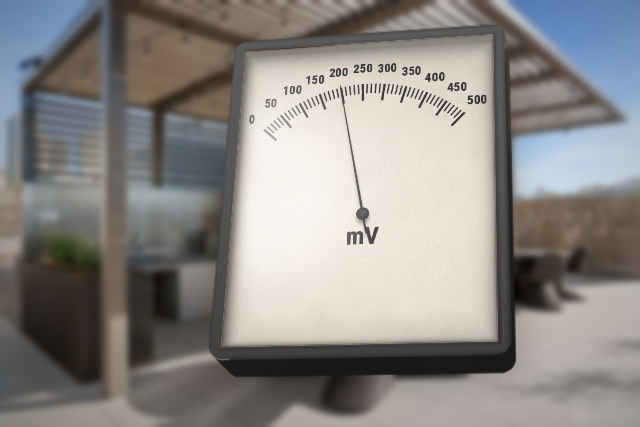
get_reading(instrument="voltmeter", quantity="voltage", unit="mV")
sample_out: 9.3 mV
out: 200 mV
